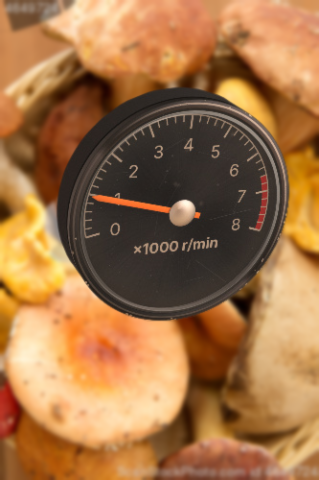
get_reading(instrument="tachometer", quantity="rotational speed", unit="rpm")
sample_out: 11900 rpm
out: 1000 rpm
